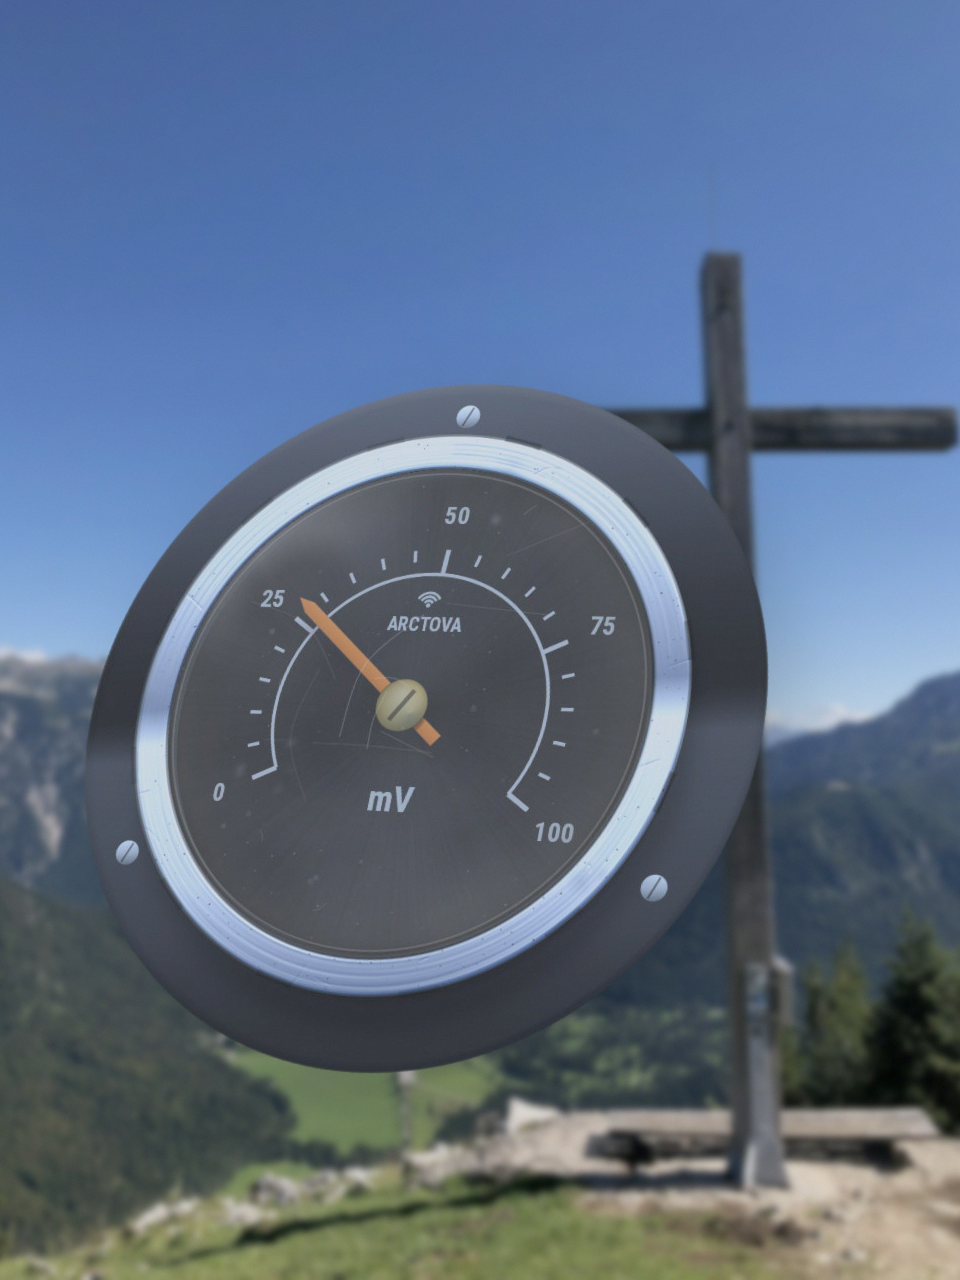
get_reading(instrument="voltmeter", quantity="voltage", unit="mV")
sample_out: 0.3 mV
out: 27.5 mV
